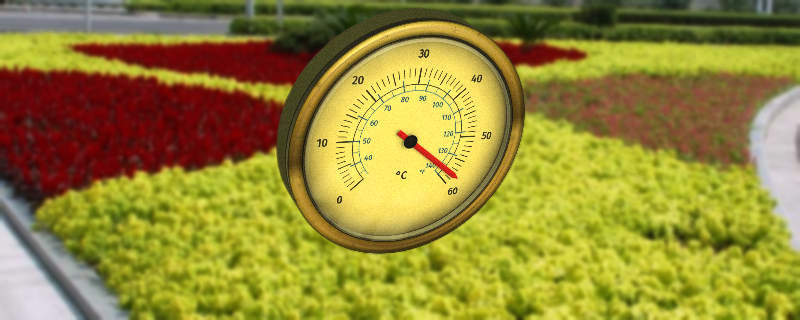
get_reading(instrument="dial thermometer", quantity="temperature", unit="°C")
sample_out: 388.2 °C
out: 58 °C
